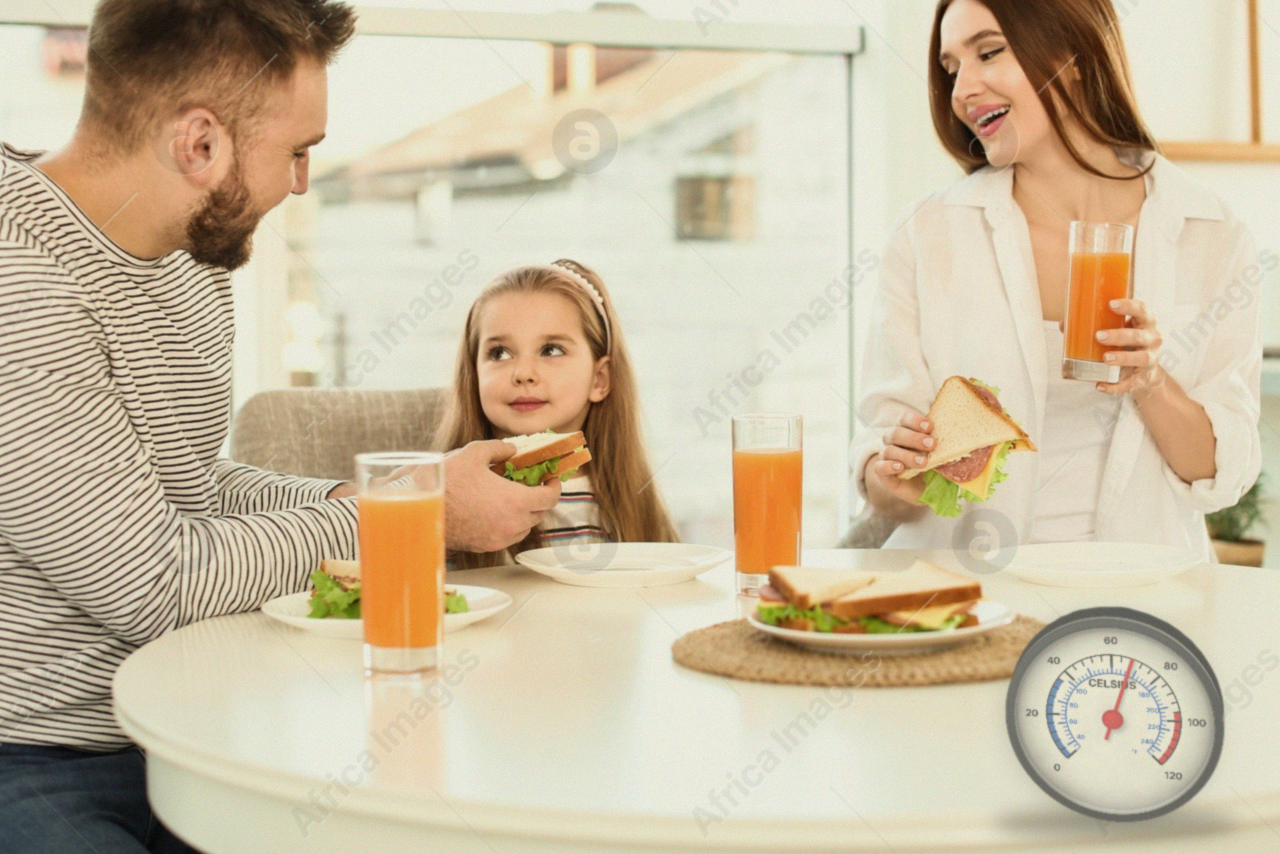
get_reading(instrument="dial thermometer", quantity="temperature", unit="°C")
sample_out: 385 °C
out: 68 °C
